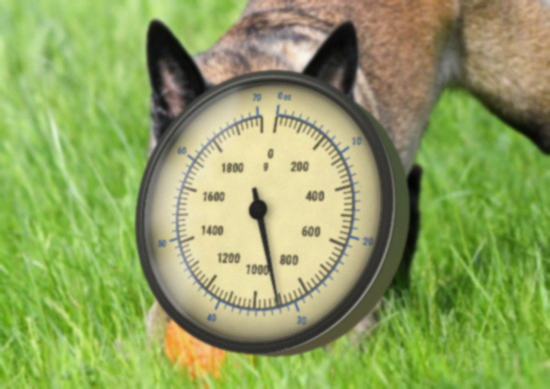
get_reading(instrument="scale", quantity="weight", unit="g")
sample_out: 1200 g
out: 900 g
